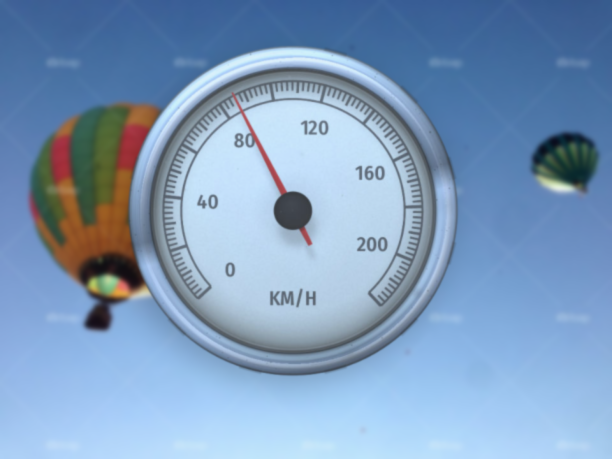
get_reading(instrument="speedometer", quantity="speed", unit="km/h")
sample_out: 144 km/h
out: 86 km/h
